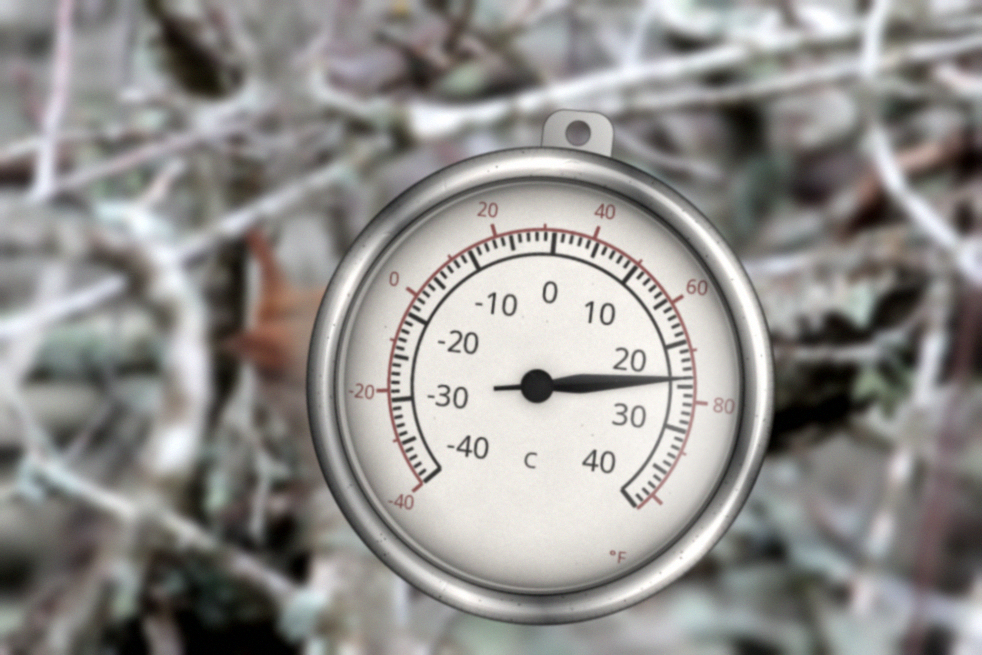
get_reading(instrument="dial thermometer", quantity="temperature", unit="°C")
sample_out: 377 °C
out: 24 °C
